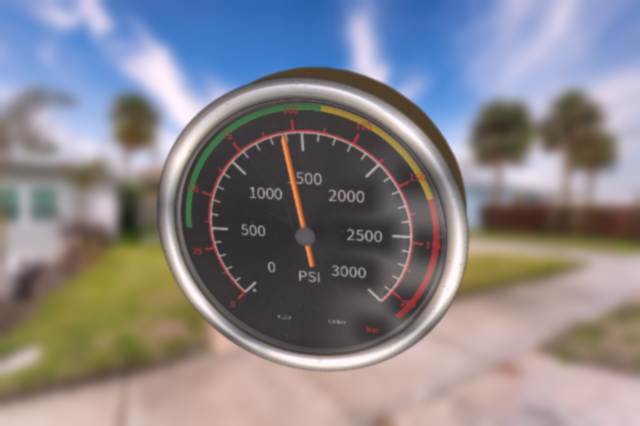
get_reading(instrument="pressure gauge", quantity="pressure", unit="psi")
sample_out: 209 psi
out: 1400 psi
